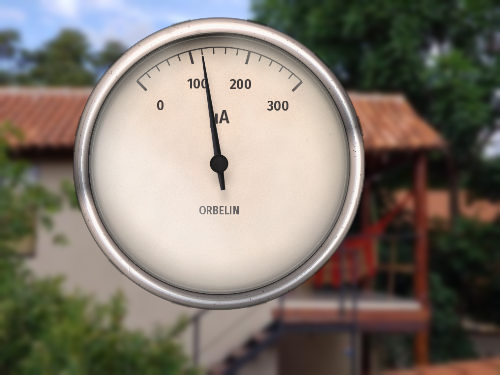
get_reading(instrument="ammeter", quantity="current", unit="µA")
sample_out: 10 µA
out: 120 µA
